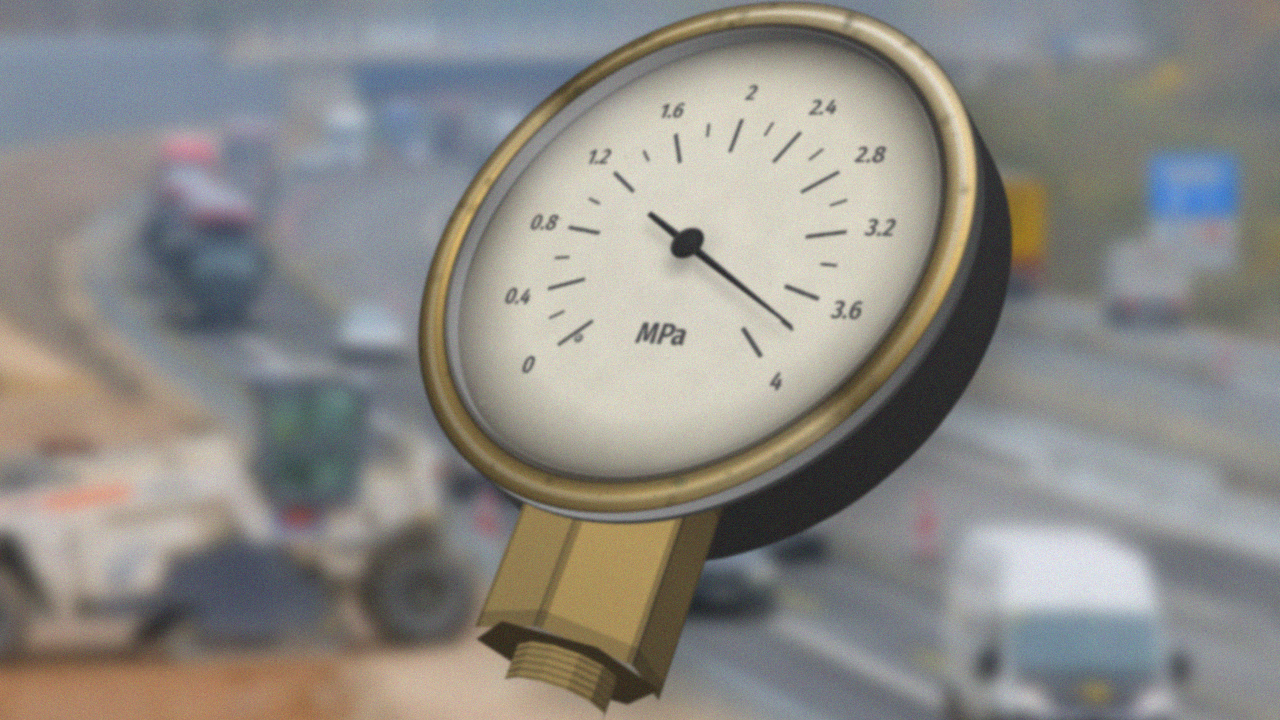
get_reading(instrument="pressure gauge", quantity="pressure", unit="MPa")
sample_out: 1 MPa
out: 3.8 MPa
